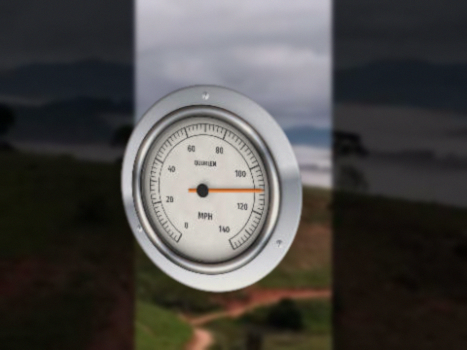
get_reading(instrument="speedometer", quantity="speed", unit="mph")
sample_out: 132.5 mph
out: 110 mph
